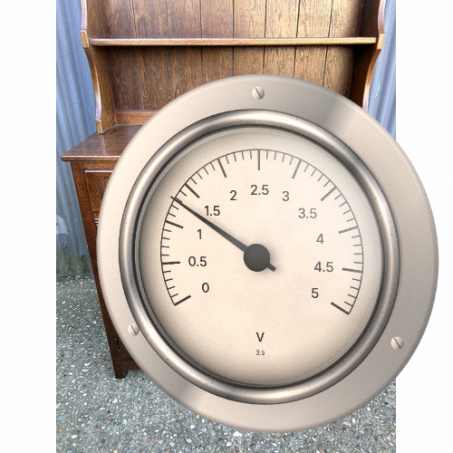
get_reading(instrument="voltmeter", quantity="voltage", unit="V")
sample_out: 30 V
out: 1.3 V
